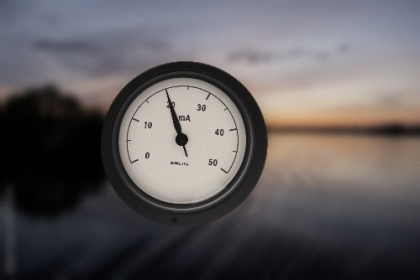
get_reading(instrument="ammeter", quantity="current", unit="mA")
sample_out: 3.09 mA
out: 20 mA
